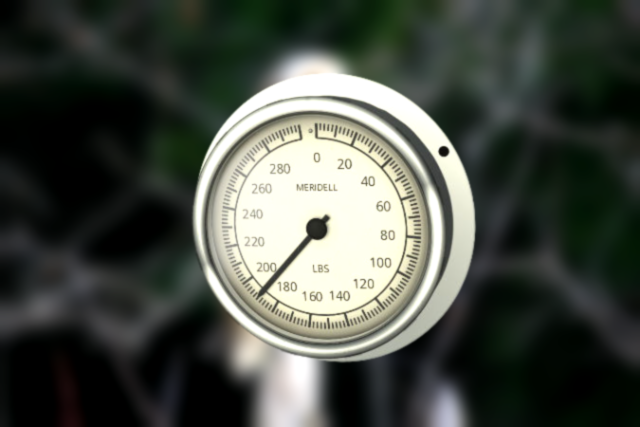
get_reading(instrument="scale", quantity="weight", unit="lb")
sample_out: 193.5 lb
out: 190 lb
